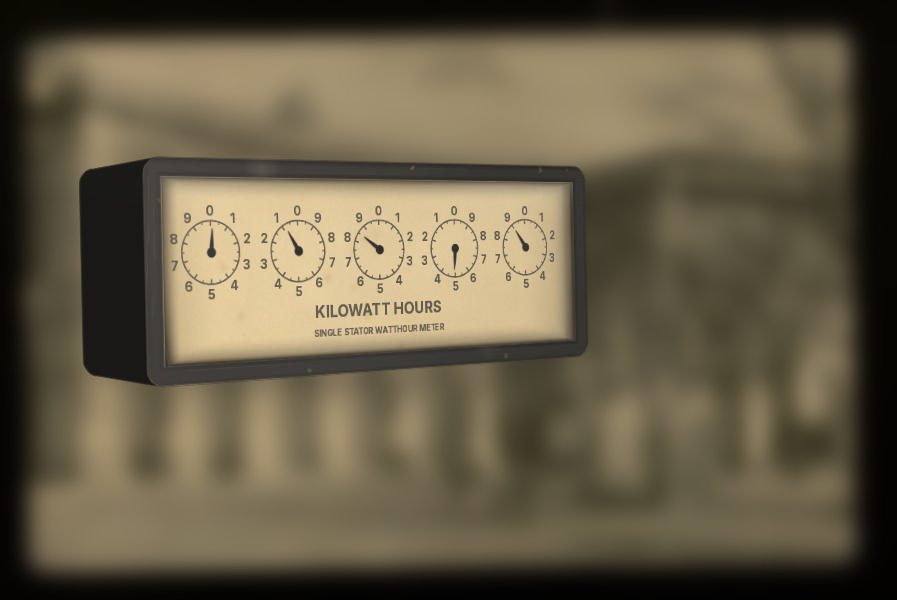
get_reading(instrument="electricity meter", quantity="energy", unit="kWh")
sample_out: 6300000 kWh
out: 849 kWh
